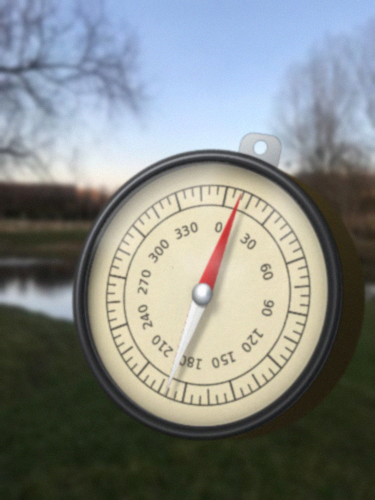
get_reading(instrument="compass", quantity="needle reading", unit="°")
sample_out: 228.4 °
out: 10 °
